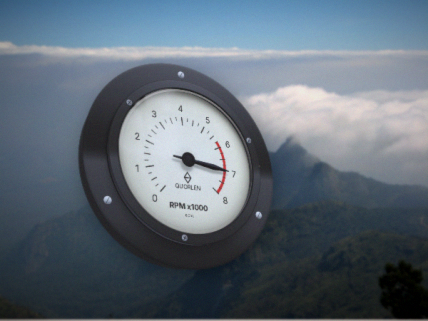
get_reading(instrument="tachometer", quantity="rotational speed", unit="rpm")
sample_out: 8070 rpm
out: 7000 rpm
